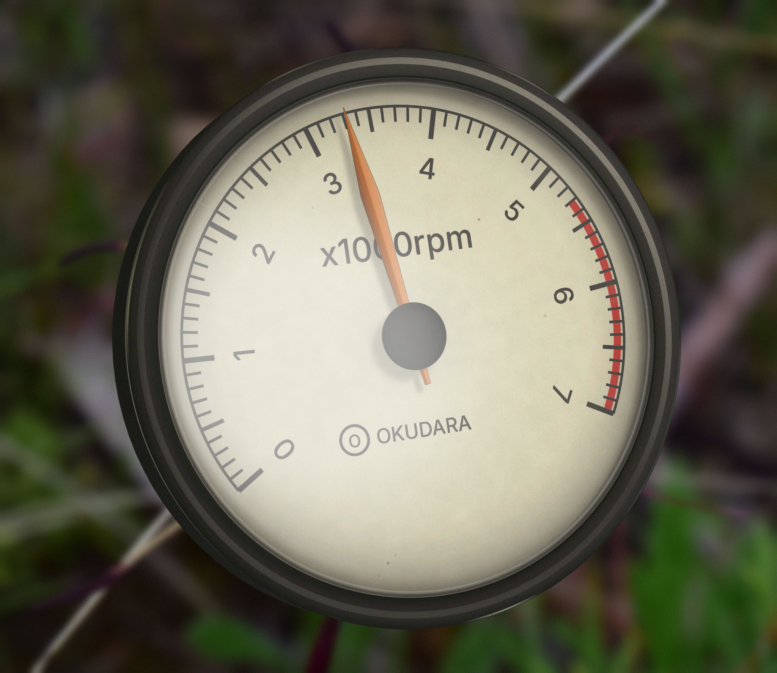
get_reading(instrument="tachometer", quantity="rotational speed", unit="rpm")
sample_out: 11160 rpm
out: 3300 rpm
